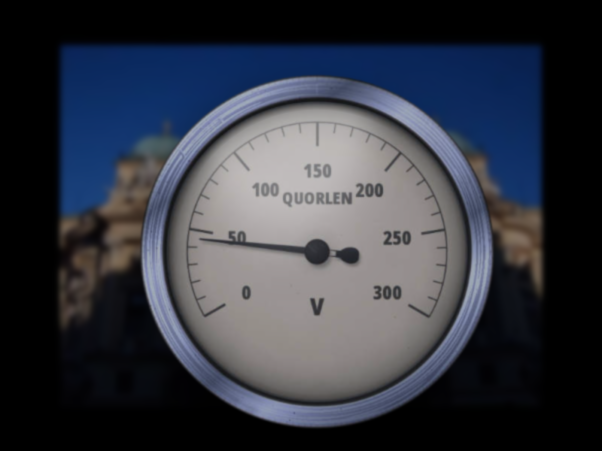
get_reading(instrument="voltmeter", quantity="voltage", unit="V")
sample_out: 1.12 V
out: 45 V
